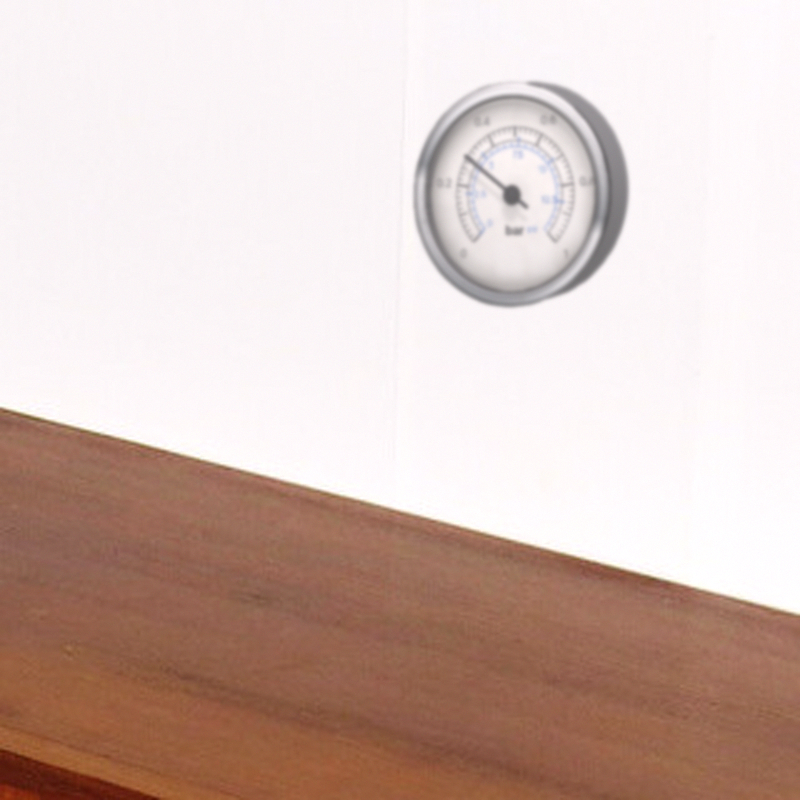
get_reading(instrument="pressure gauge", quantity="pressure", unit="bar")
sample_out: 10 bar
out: 0.3 bar
